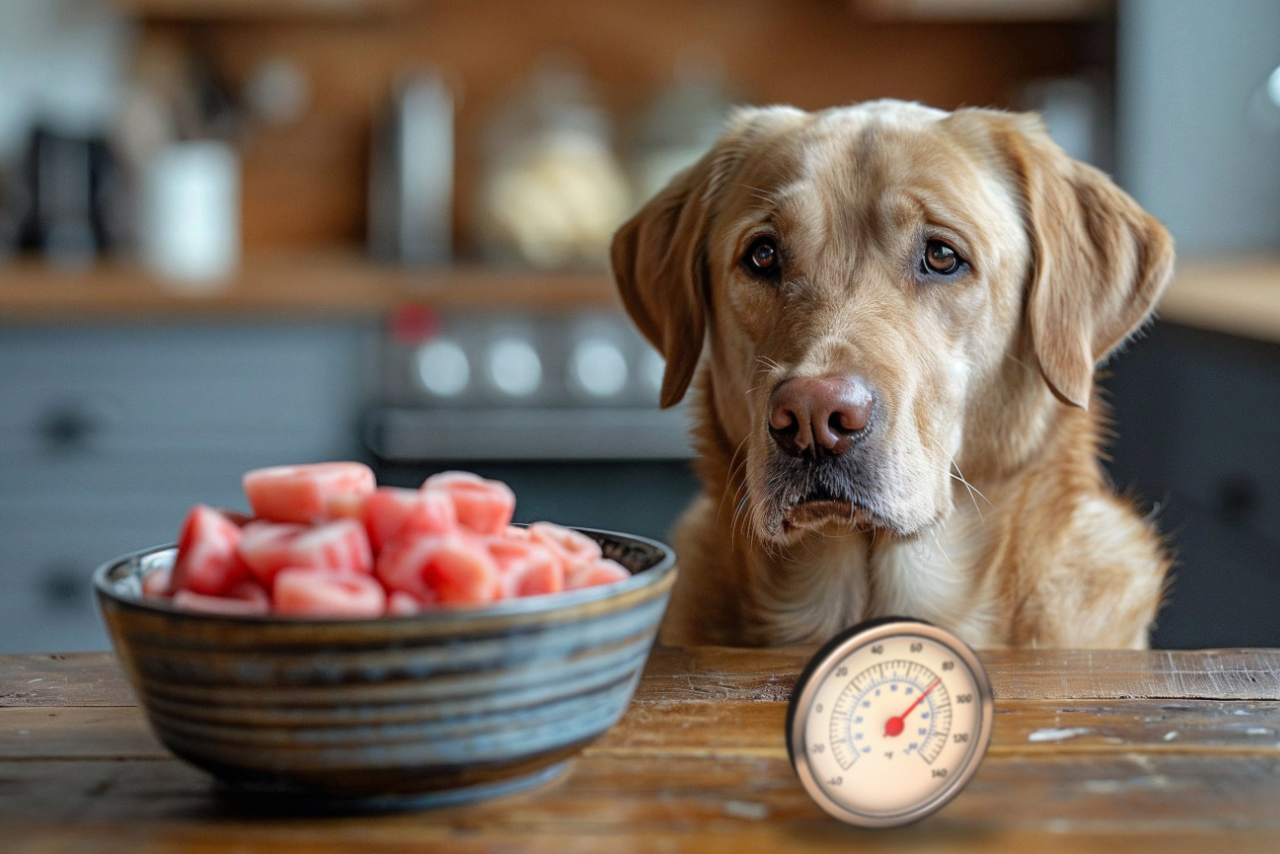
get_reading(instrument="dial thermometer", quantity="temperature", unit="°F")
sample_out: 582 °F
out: 80 °F
